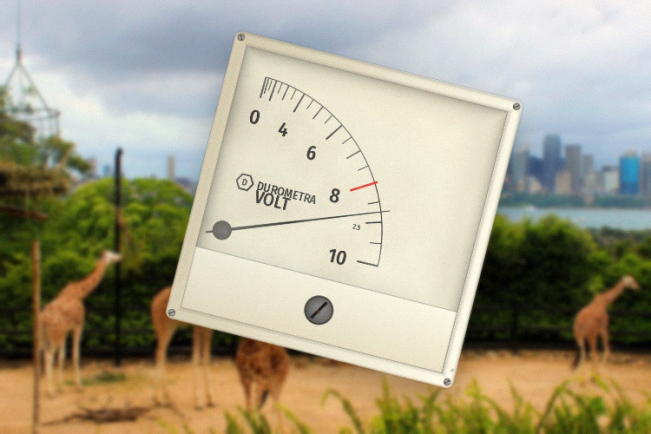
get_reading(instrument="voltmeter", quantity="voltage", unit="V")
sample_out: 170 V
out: 8.75 V
